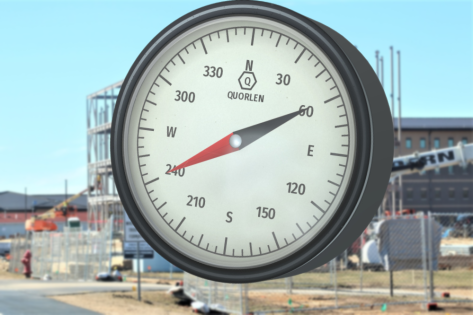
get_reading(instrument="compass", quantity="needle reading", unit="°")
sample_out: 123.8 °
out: 240 °
